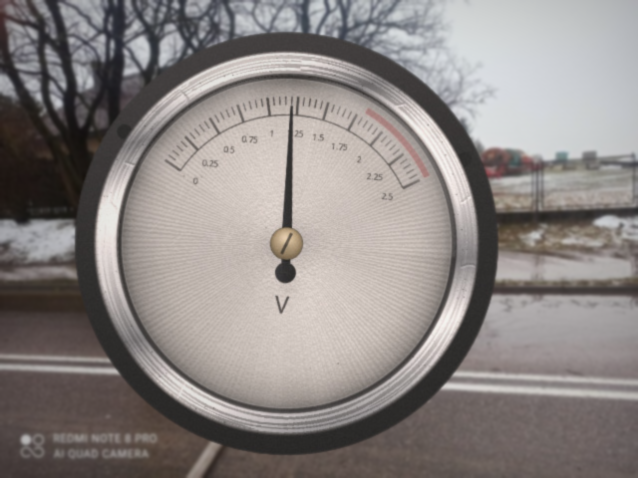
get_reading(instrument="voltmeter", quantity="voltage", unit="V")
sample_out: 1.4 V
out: 1.2 V
